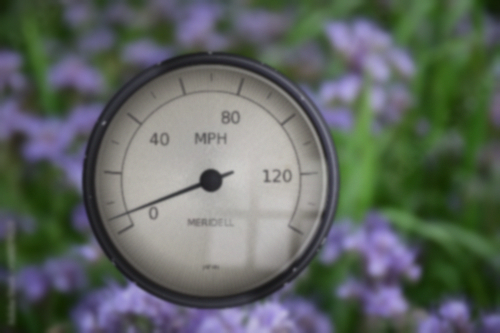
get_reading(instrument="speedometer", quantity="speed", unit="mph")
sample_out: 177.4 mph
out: 5 mph
